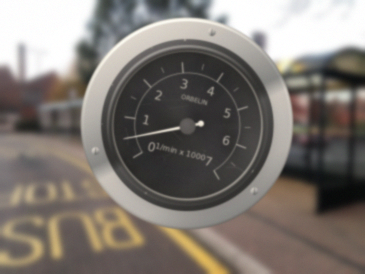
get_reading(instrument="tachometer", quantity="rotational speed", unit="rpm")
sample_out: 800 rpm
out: 500 rpm
